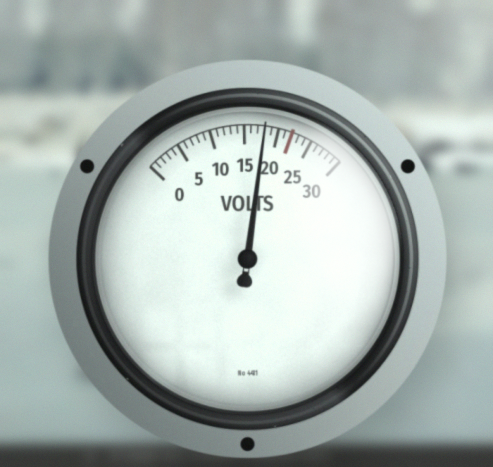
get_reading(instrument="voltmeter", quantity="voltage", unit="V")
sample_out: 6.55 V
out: 18 V
